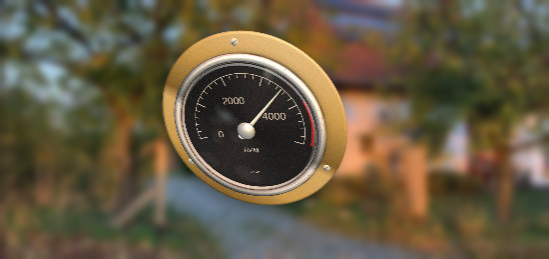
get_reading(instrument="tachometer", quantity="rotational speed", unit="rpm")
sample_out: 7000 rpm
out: 3500 rpm
